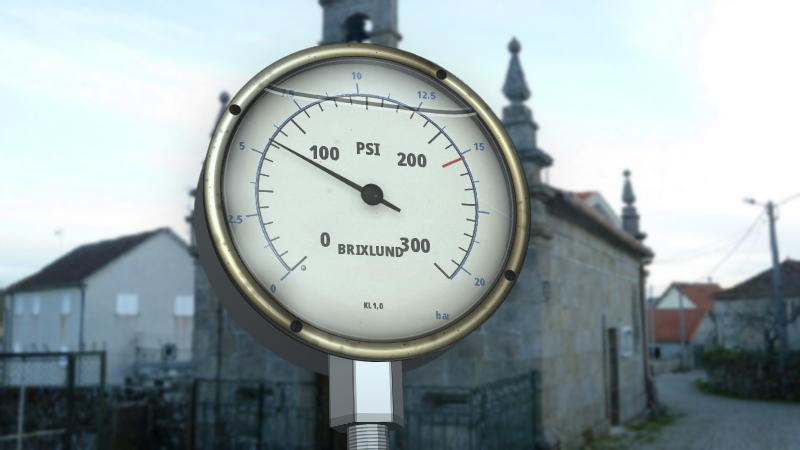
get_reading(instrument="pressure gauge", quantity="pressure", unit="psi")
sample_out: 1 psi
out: 80 psi
